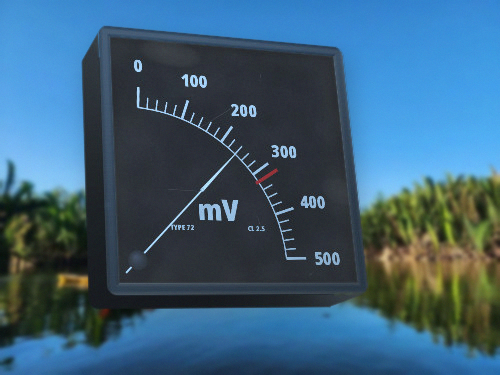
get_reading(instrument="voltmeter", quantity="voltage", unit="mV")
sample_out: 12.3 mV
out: 240 mV
